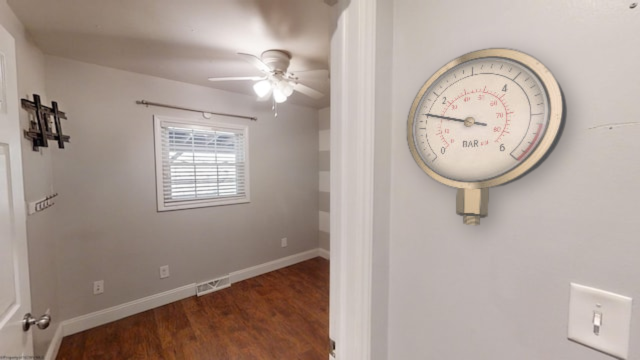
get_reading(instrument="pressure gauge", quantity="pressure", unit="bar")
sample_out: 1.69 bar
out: 1.4 bar
